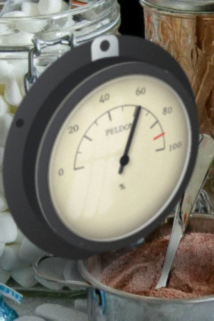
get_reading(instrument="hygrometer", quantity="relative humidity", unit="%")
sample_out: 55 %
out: 60 %
